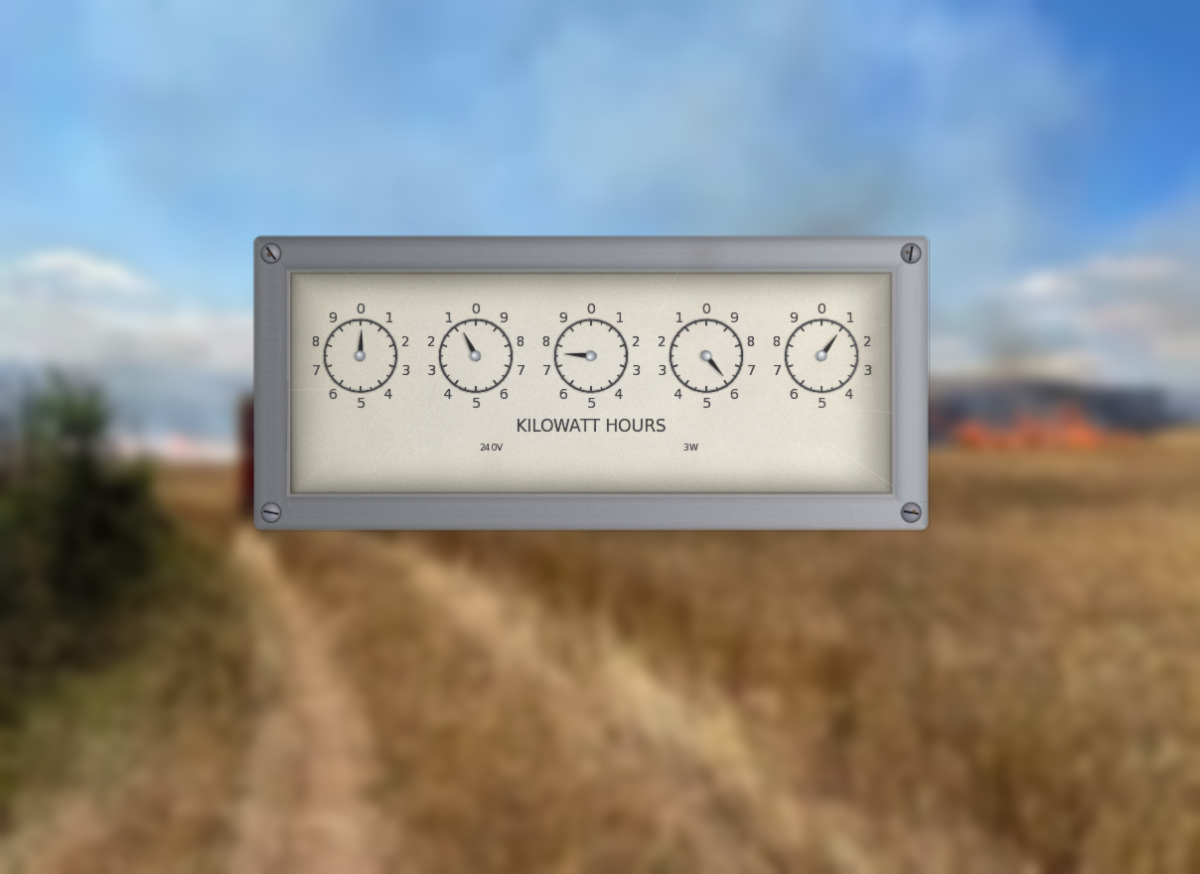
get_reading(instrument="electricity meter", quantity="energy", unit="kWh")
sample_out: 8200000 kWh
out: 761 kWh
